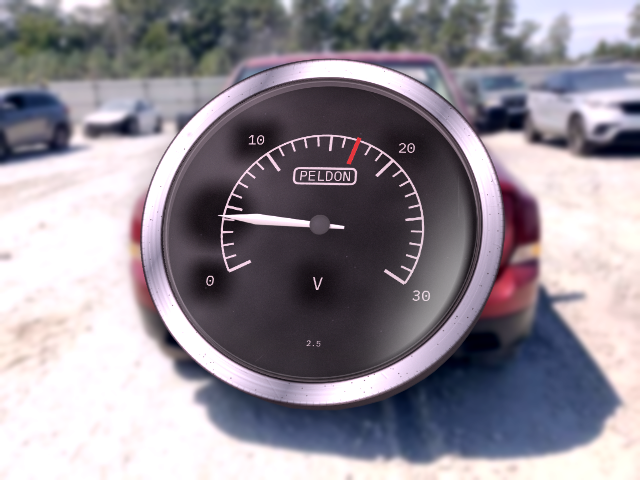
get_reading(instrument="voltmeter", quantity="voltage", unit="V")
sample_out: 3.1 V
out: 4 V
